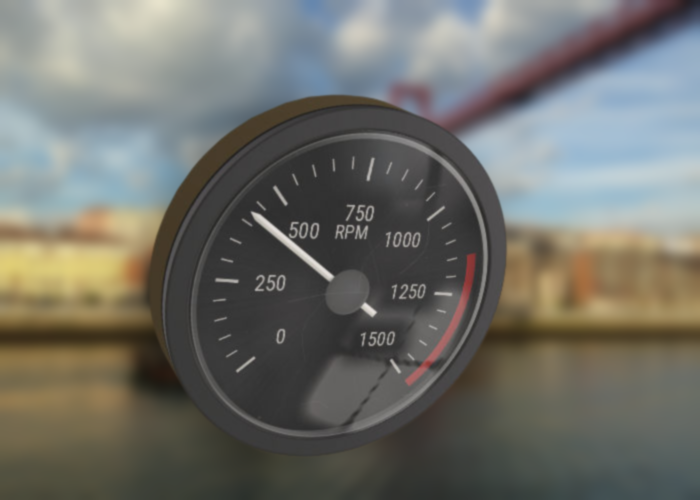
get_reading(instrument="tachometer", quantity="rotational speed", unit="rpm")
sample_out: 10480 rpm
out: 425 rpm
